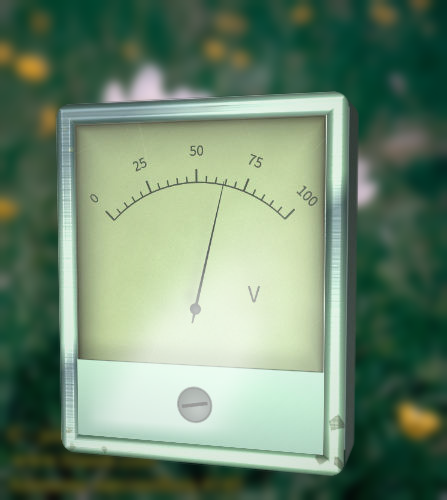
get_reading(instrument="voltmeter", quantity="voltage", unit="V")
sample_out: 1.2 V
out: 65 V
